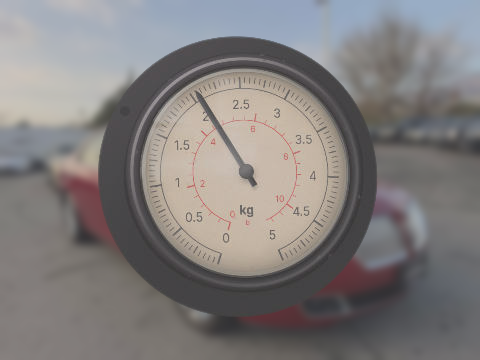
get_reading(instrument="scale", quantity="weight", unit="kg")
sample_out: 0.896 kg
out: 2.05 kg
